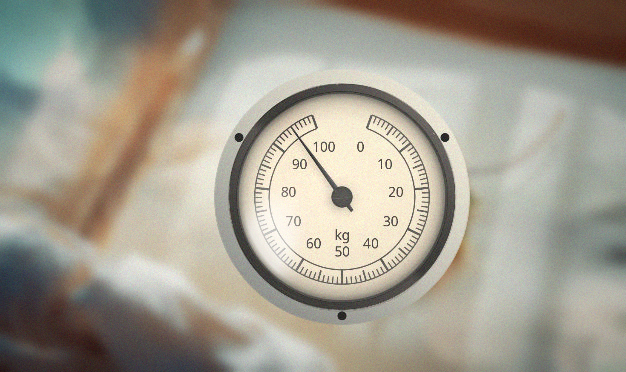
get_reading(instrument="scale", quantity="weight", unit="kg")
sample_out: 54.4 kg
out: 95 kg
